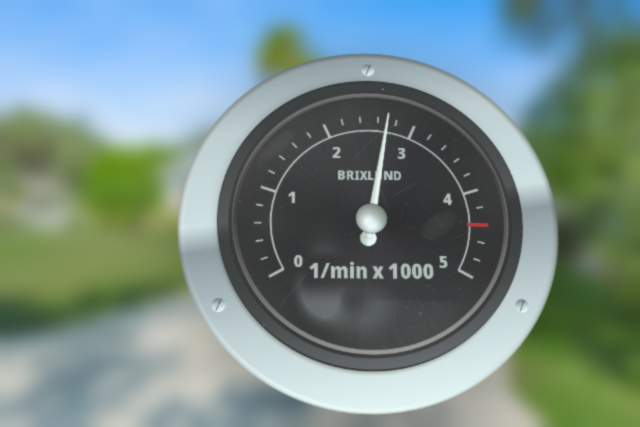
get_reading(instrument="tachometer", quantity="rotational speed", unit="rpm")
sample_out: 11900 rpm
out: 2700 rpm
